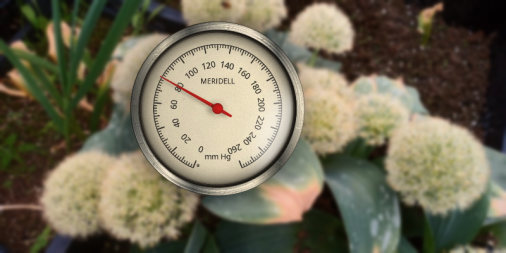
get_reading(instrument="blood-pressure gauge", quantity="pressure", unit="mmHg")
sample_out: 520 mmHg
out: 80 mmHg
